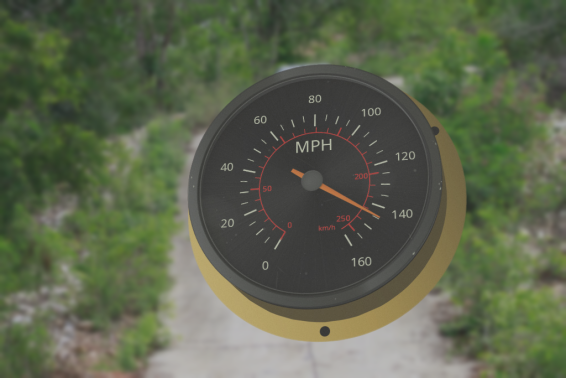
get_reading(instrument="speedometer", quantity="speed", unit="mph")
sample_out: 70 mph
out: 145 mph
